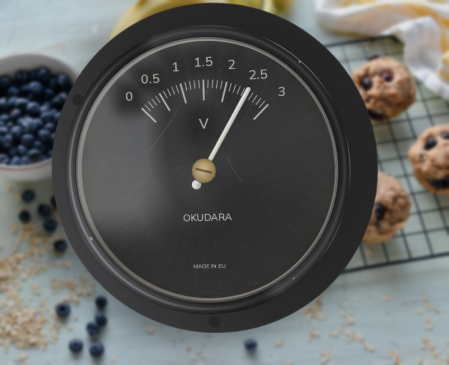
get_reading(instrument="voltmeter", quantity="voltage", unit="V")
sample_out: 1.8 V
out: 2.5 V
